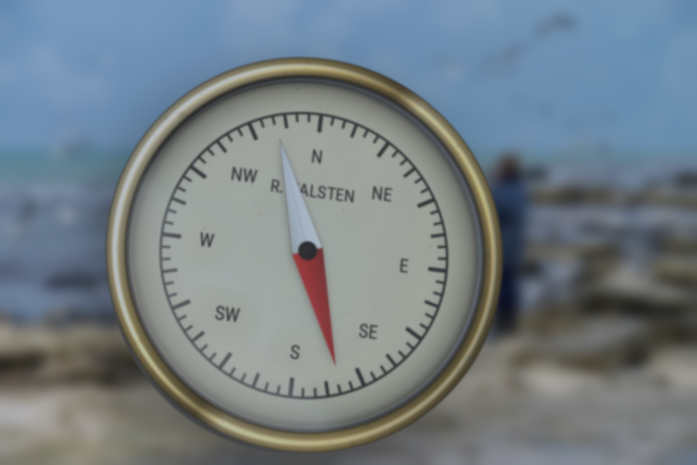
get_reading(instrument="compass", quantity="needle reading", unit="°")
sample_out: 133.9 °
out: 160 °
